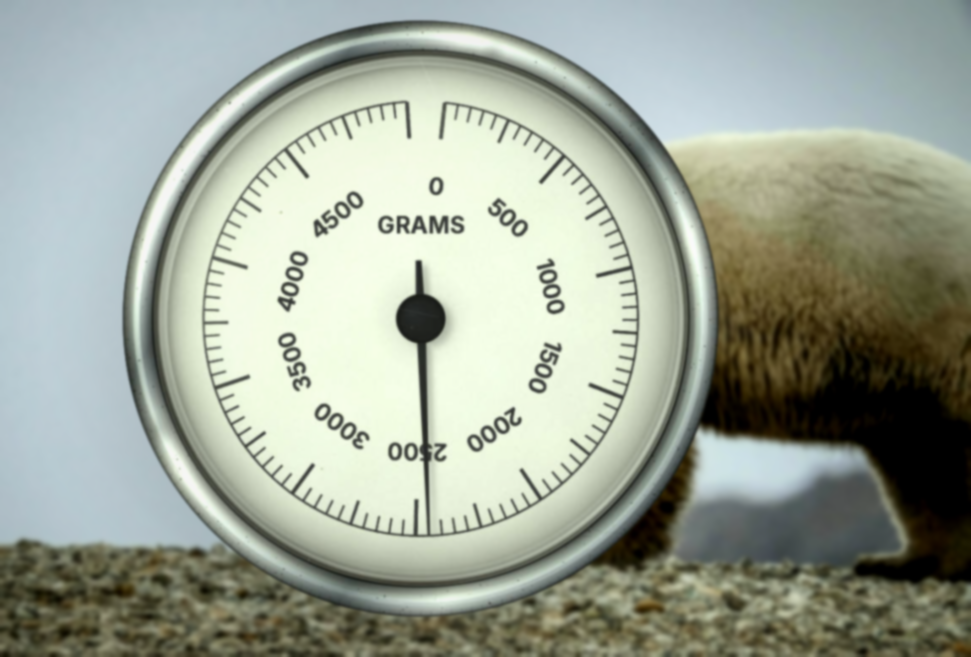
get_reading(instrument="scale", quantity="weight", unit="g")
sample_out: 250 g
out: 2450 g
